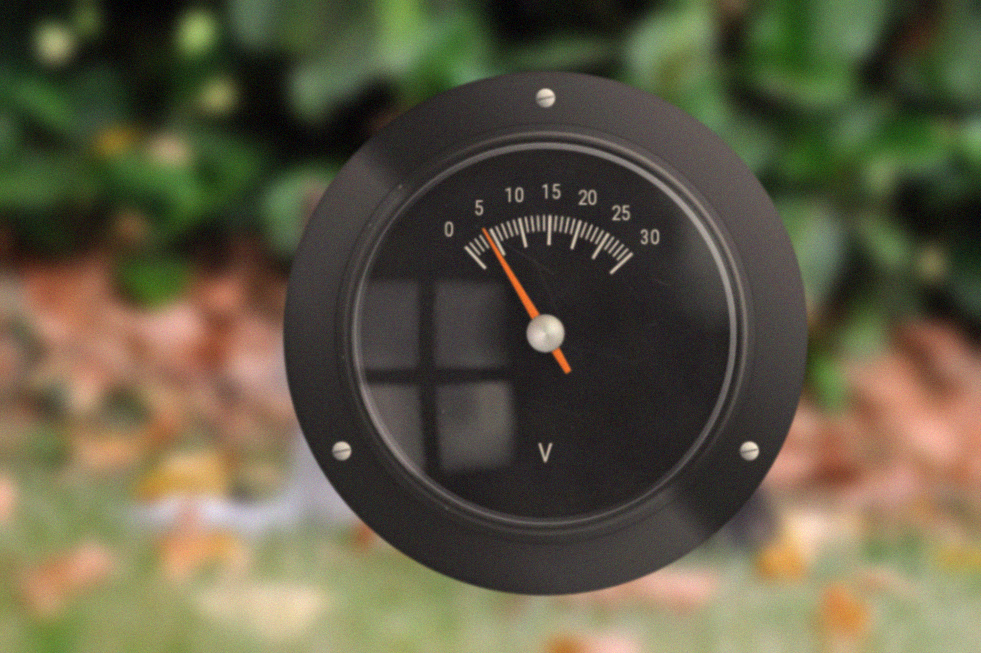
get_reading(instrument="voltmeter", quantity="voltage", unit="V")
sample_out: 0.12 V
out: 4 V
